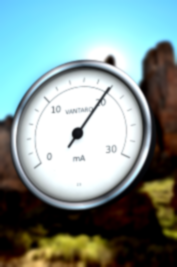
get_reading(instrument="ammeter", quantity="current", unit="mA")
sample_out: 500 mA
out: 20 mA
